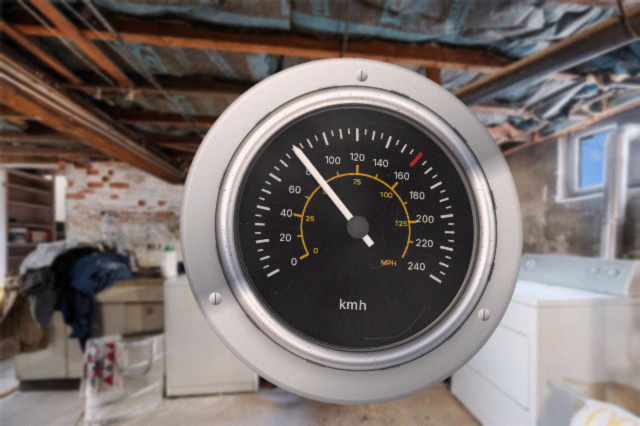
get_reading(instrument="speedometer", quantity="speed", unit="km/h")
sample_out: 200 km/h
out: 80 km/h
